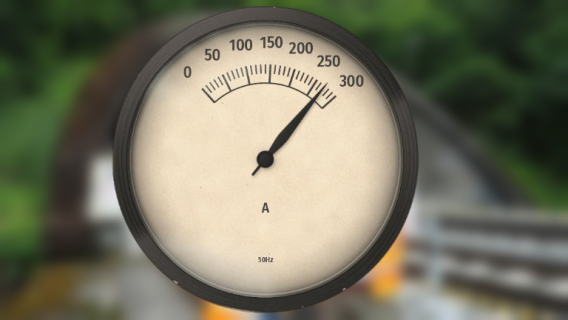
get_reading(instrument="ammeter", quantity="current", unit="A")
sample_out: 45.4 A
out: 270 A
